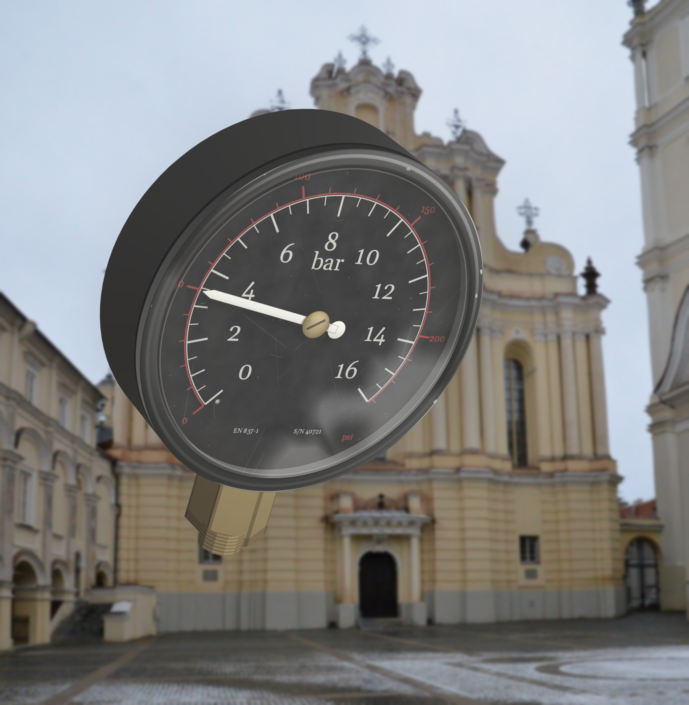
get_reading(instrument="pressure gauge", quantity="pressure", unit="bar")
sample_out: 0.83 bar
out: 3.5 bar
